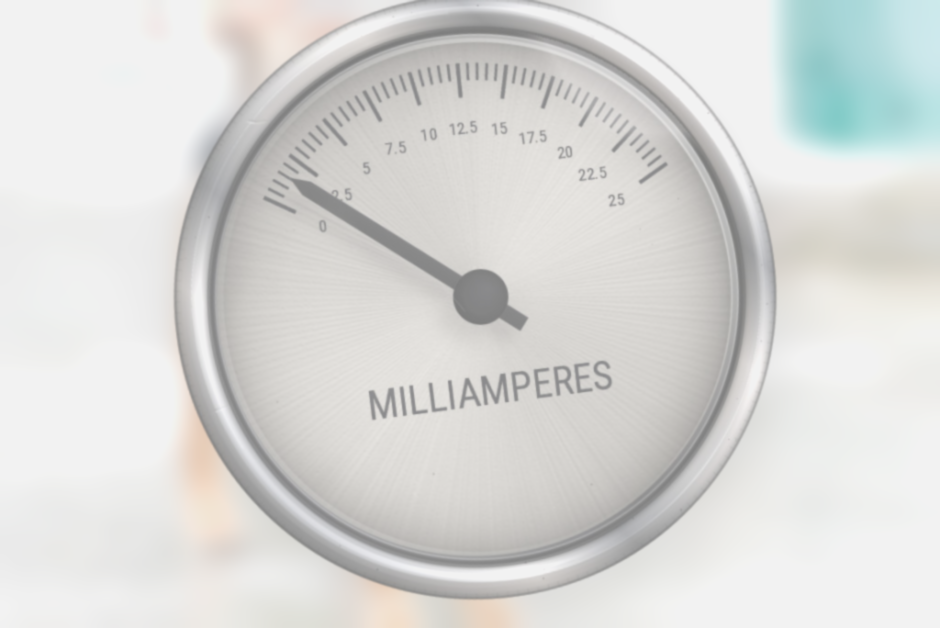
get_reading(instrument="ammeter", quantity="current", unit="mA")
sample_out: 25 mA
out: 1.5 mA
